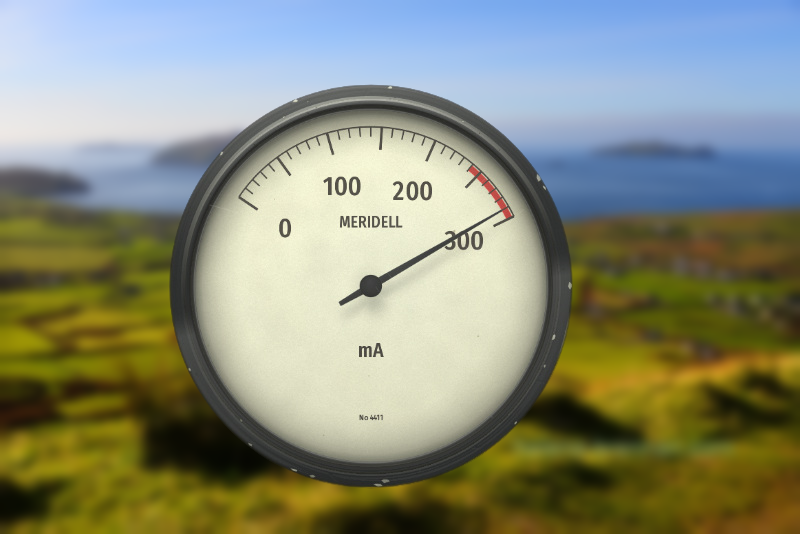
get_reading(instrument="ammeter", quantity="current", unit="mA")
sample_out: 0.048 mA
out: 290 mA
